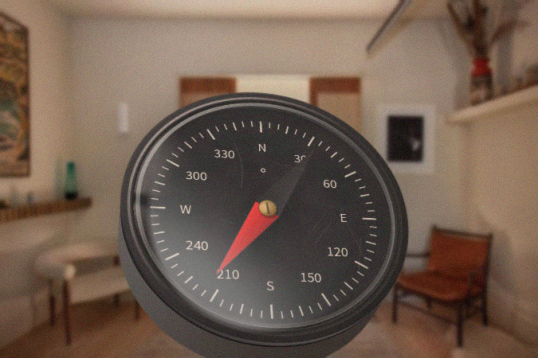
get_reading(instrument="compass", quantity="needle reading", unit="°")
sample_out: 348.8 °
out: 215 °
